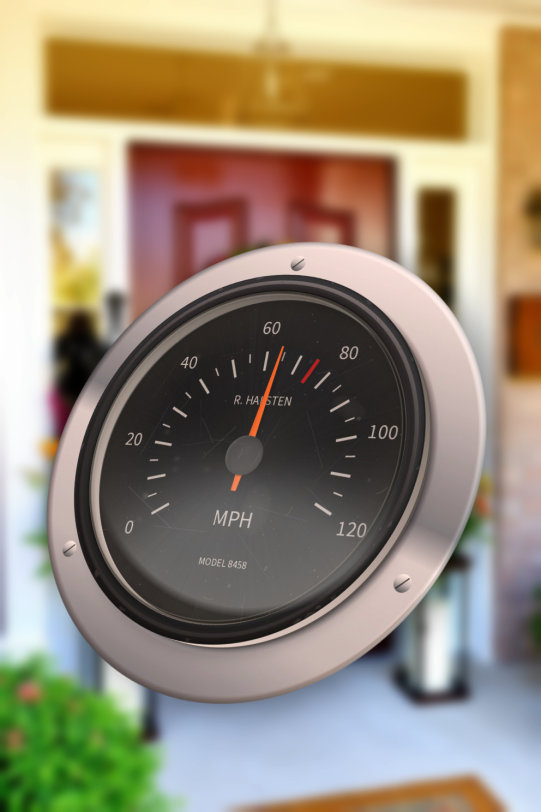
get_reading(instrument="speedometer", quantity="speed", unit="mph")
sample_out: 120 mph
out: 65 mph
